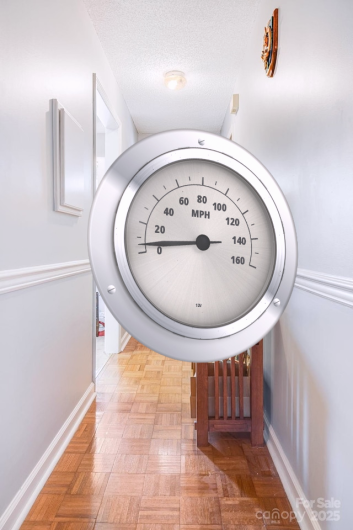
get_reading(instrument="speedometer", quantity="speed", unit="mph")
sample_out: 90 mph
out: 5 mph
